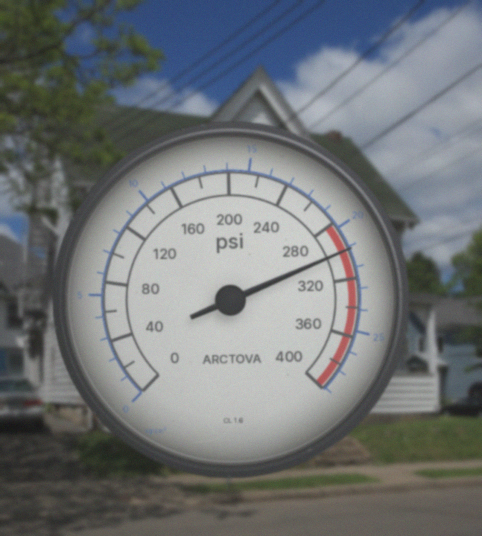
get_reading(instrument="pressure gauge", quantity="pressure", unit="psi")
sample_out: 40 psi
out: 300 psi
